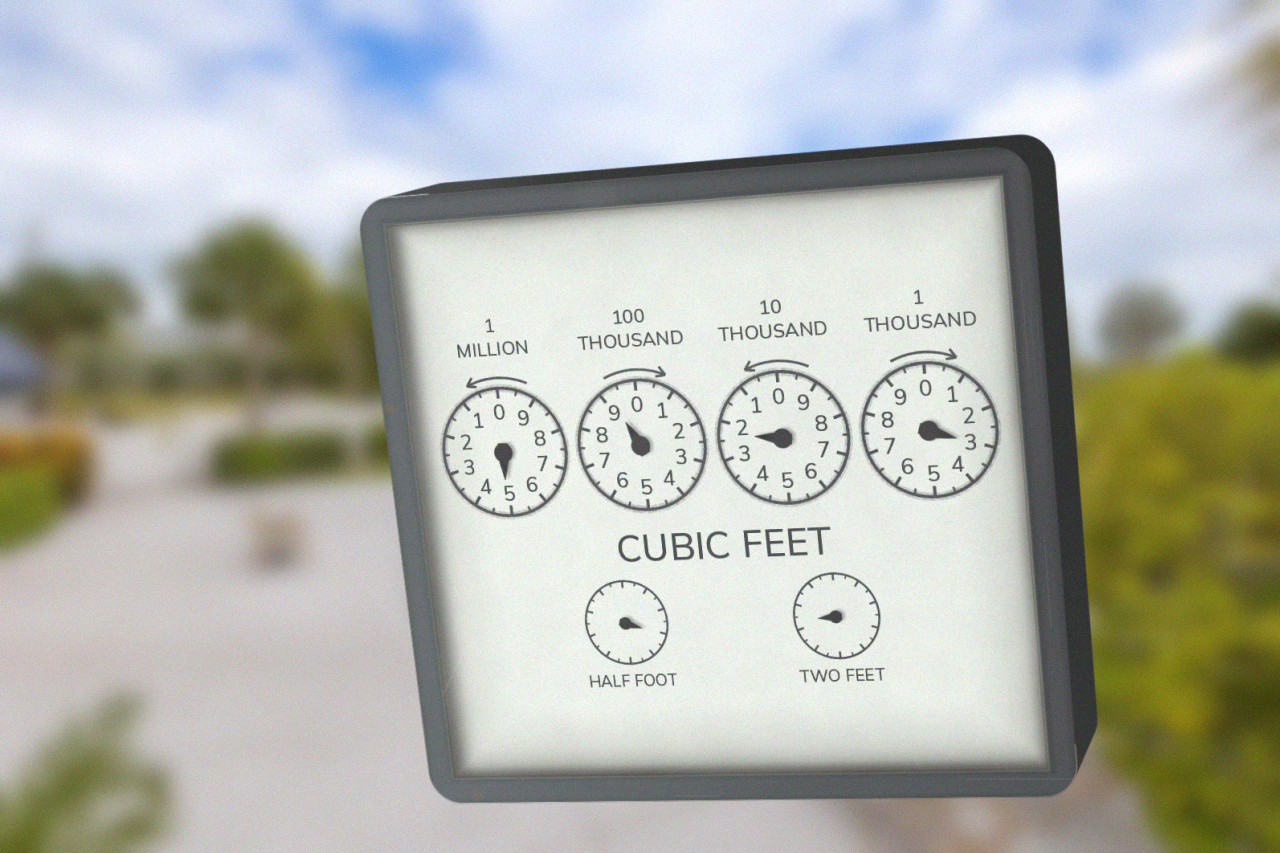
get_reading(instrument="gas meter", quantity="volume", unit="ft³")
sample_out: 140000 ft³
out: 492300 ft³
